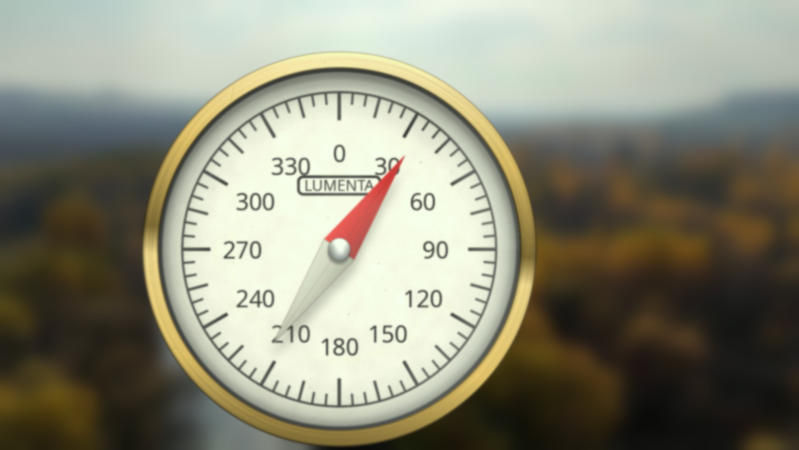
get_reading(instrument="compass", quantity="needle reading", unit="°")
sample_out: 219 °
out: 35 °
